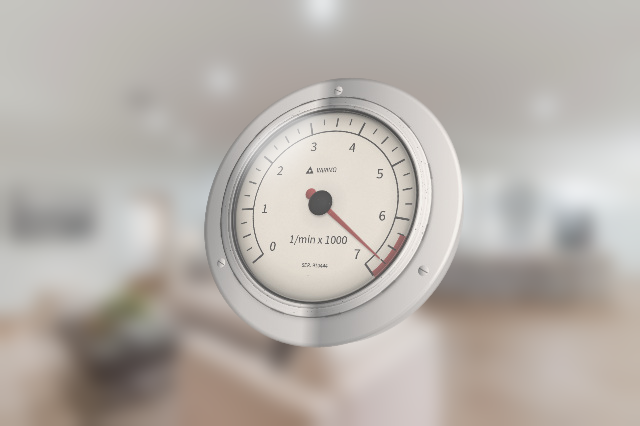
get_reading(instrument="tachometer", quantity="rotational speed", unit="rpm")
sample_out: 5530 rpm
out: 6750 rpm
